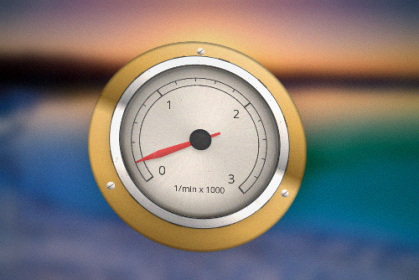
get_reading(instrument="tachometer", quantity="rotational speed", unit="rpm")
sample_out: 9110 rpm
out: 200 rpm
